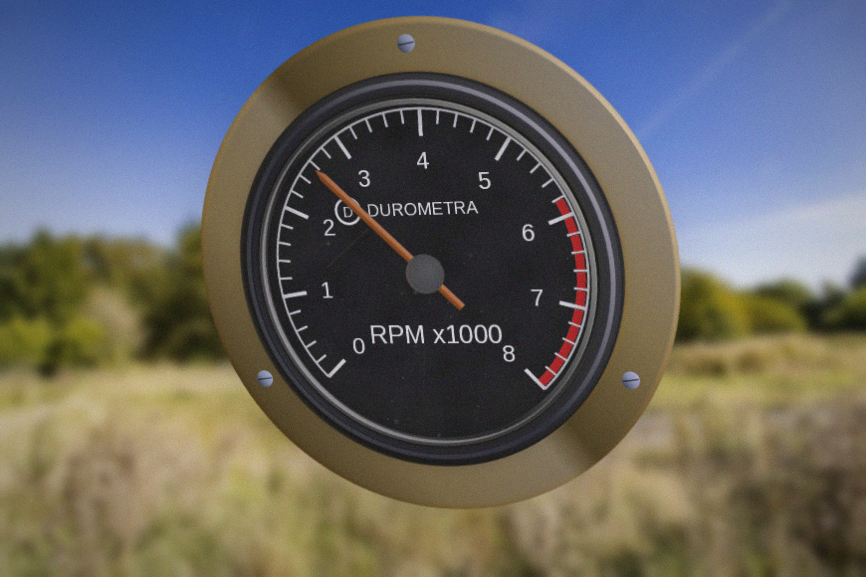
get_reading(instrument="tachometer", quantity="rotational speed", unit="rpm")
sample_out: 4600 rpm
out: 2600 rpm
